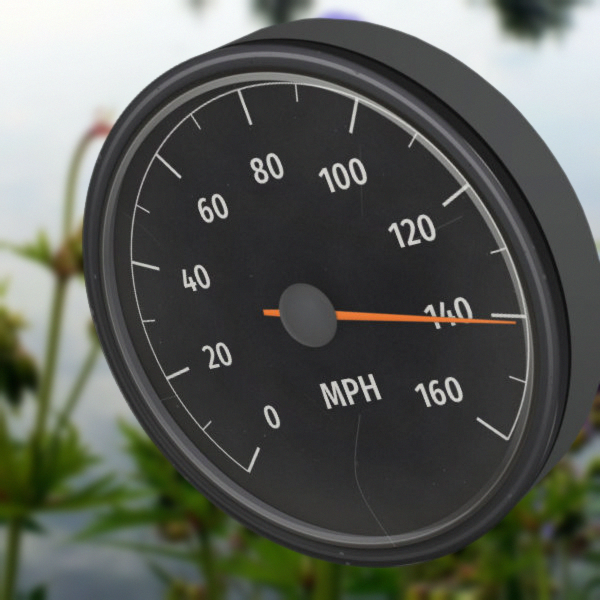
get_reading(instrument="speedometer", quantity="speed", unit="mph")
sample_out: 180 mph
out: 140 mph
